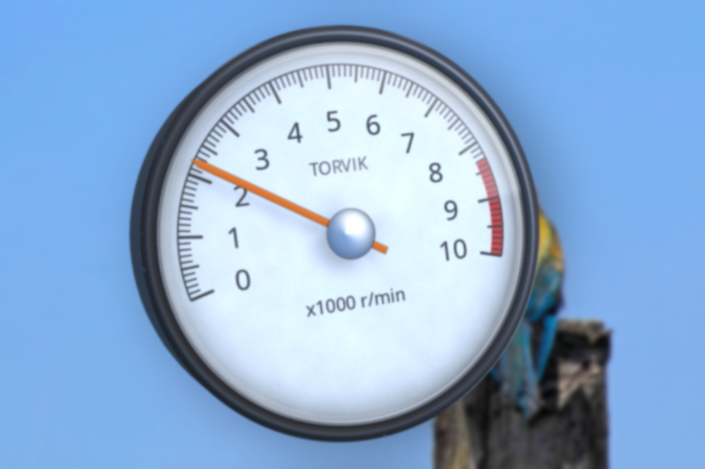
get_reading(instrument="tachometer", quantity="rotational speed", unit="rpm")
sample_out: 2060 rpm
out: 2200 rpm
